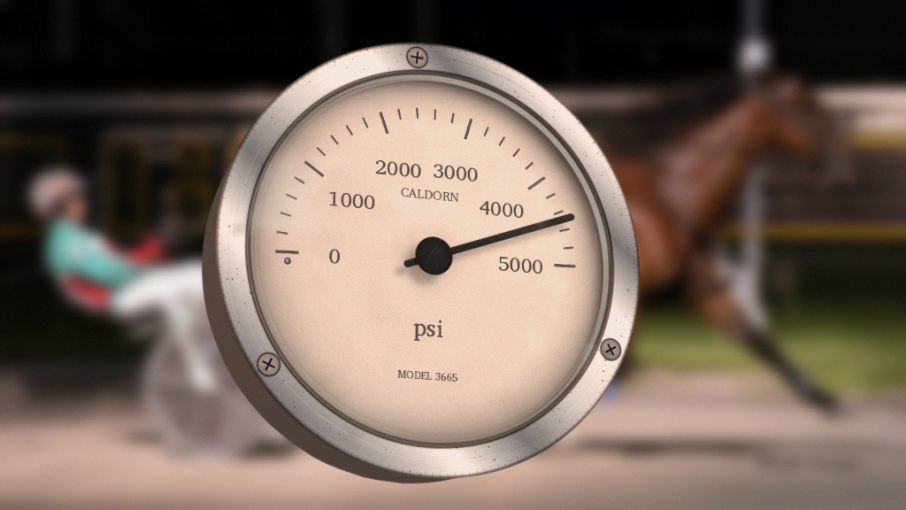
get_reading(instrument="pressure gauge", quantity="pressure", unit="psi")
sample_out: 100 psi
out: 4500 psi
